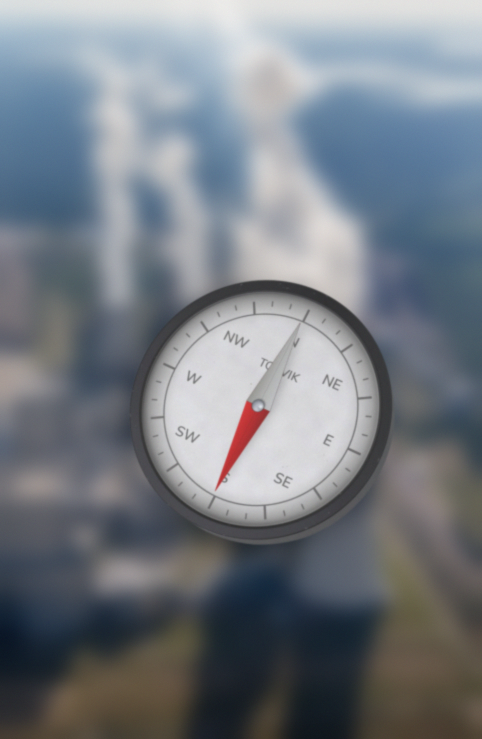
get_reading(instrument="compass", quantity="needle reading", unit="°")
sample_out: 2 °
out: 180 °
